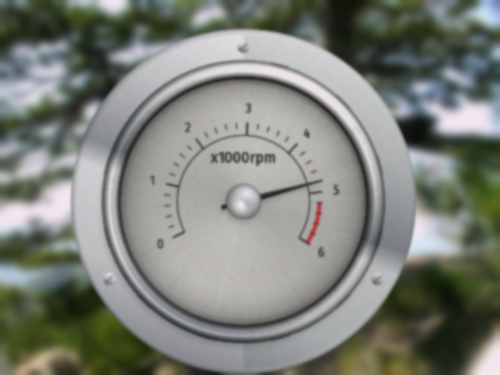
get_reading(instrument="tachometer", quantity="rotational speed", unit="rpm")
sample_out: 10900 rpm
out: 4800 rpm
